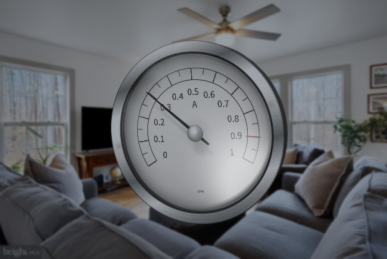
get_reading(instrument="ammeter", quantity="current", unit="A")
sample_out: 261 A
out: 0.3 A
